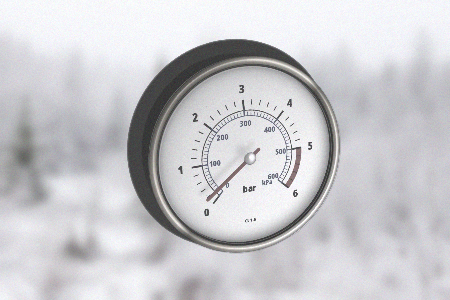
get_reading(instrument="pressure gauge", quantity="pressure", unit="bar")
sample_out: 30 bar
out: 0.2 bar
